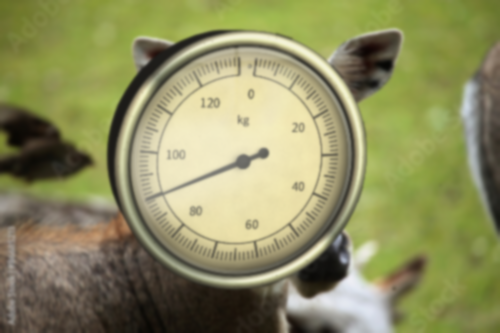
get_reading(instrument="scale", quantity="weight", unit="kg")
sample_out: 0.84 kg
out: 90 kg
